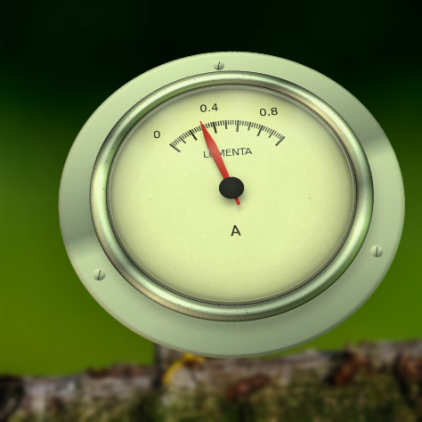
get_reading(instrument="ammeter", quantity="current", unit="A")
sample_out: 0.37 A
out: 0.3 A
